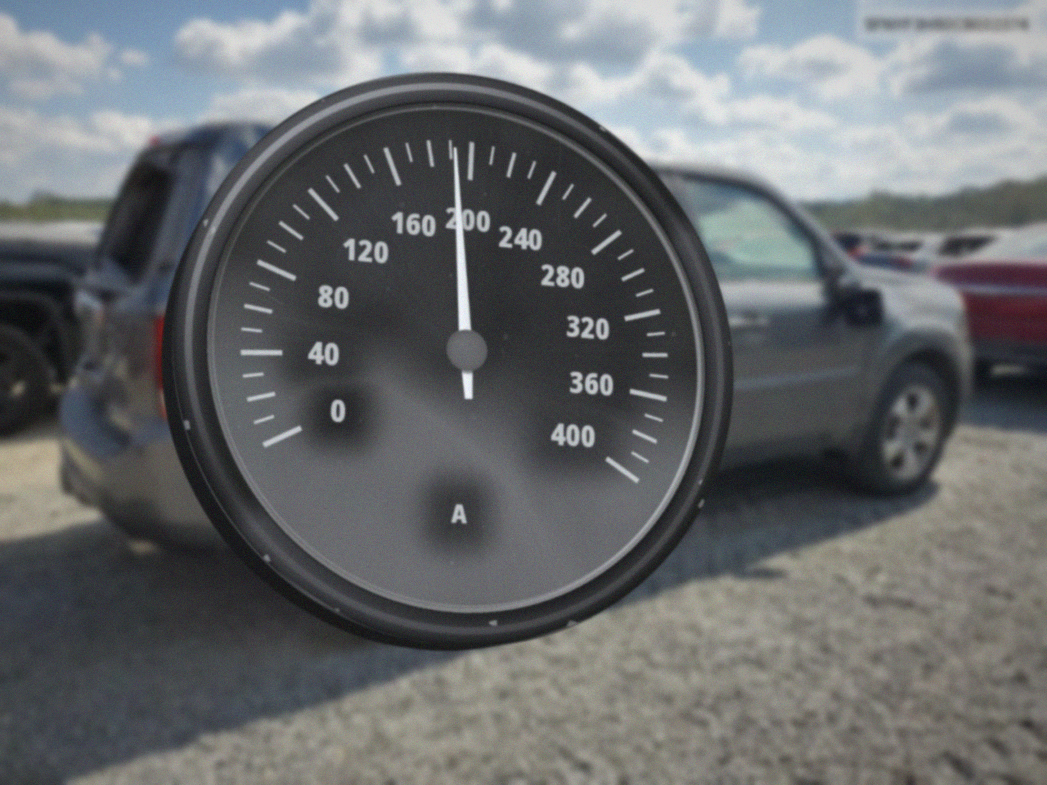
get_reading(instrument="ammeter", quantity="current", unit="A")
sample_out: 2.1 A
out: 190 A
